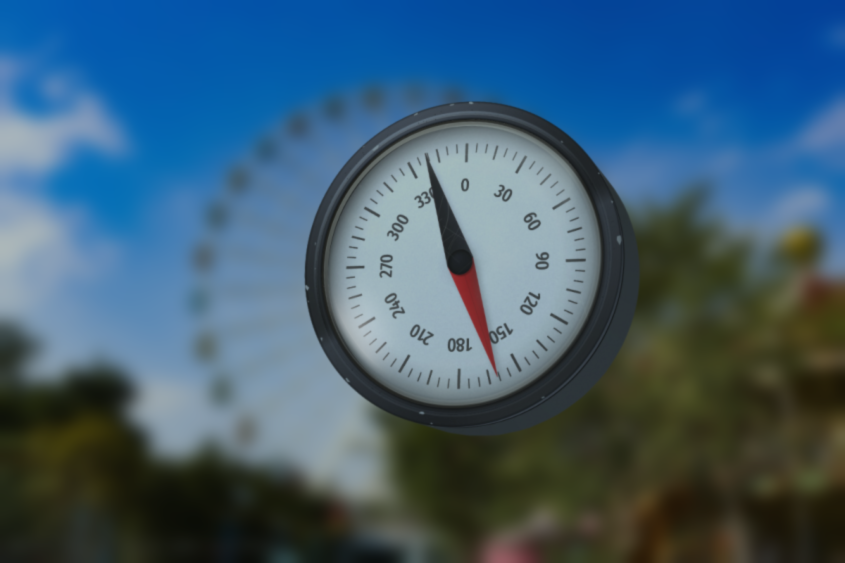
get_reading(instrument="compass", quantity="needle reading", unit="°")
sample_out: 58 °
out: 160 °
